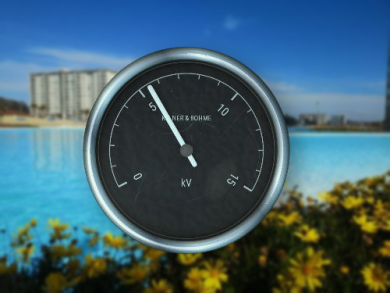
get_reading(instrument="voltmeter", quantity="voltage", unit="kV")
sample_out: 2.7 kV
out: 5.5 kV
